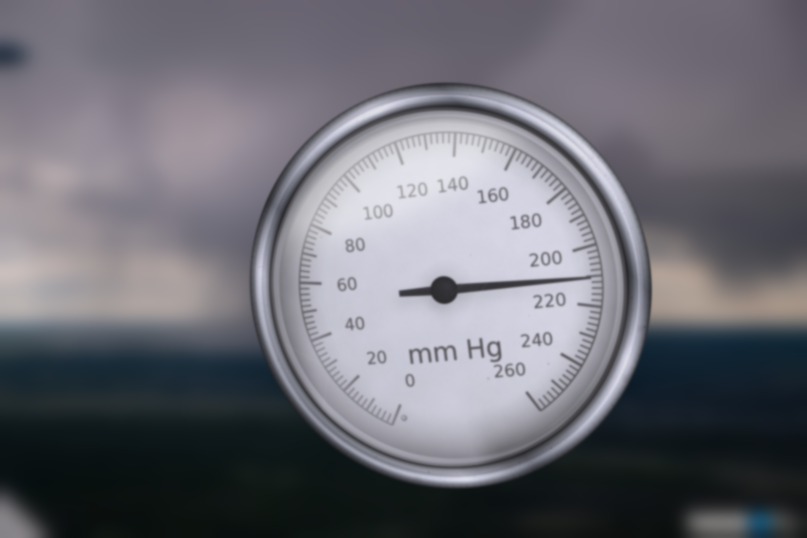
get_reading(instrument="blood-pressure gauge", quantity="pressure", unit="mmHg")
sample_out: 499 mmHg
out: 210 mmHg
